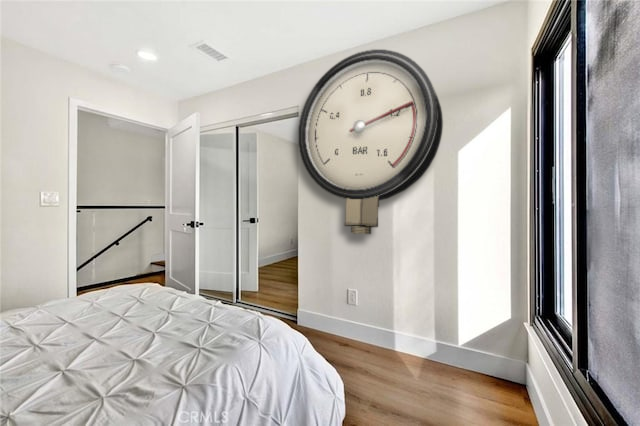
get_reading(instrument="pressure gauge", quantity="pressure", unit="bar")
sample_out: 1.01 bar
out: 1.2 bar
